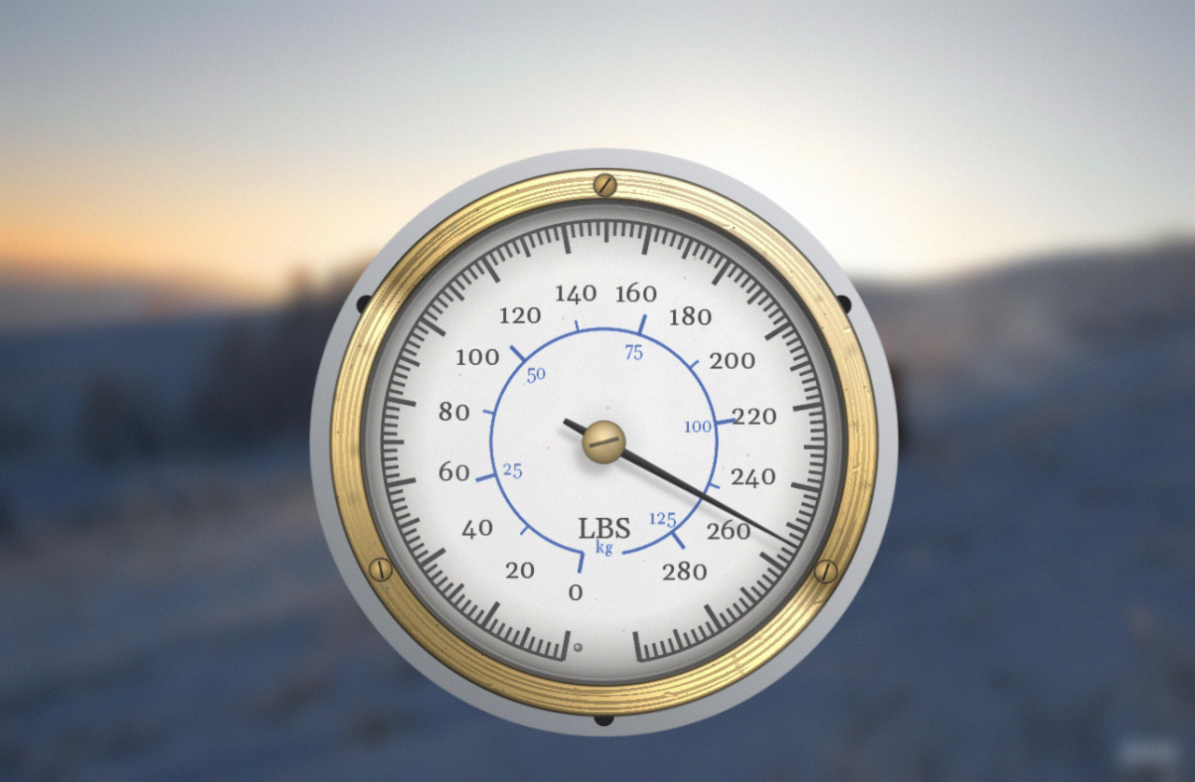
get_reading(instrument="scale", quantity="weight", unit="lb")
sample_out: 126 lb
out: 254 lb
